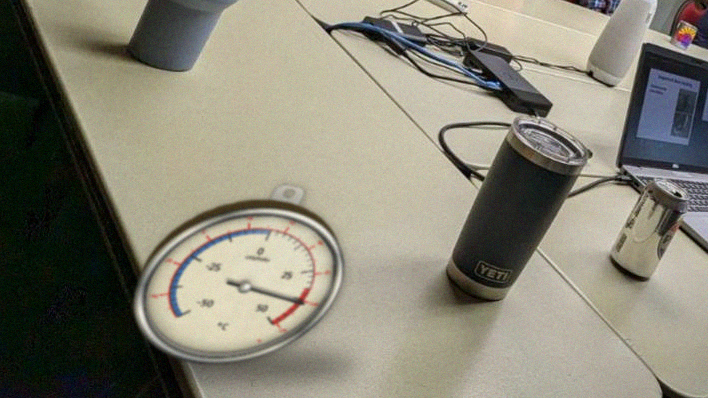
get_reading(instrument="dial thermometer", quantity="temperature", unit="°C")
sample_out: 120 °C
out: 37.5 °C
